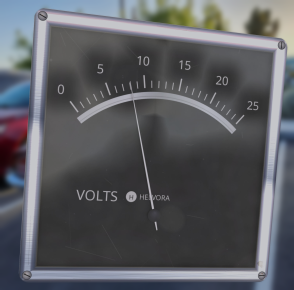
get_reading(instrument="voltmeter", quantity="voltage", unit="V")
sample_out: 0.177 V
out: 8 V
